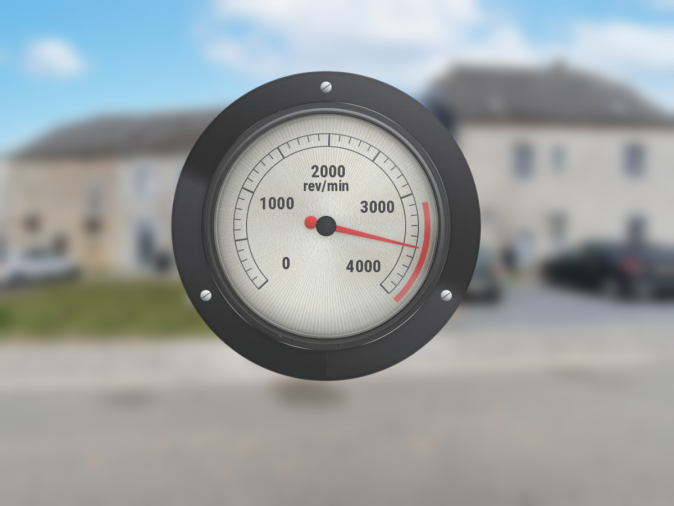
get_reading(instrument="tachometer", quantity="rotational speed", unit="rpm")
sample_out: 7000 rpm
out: 3500 rpm
